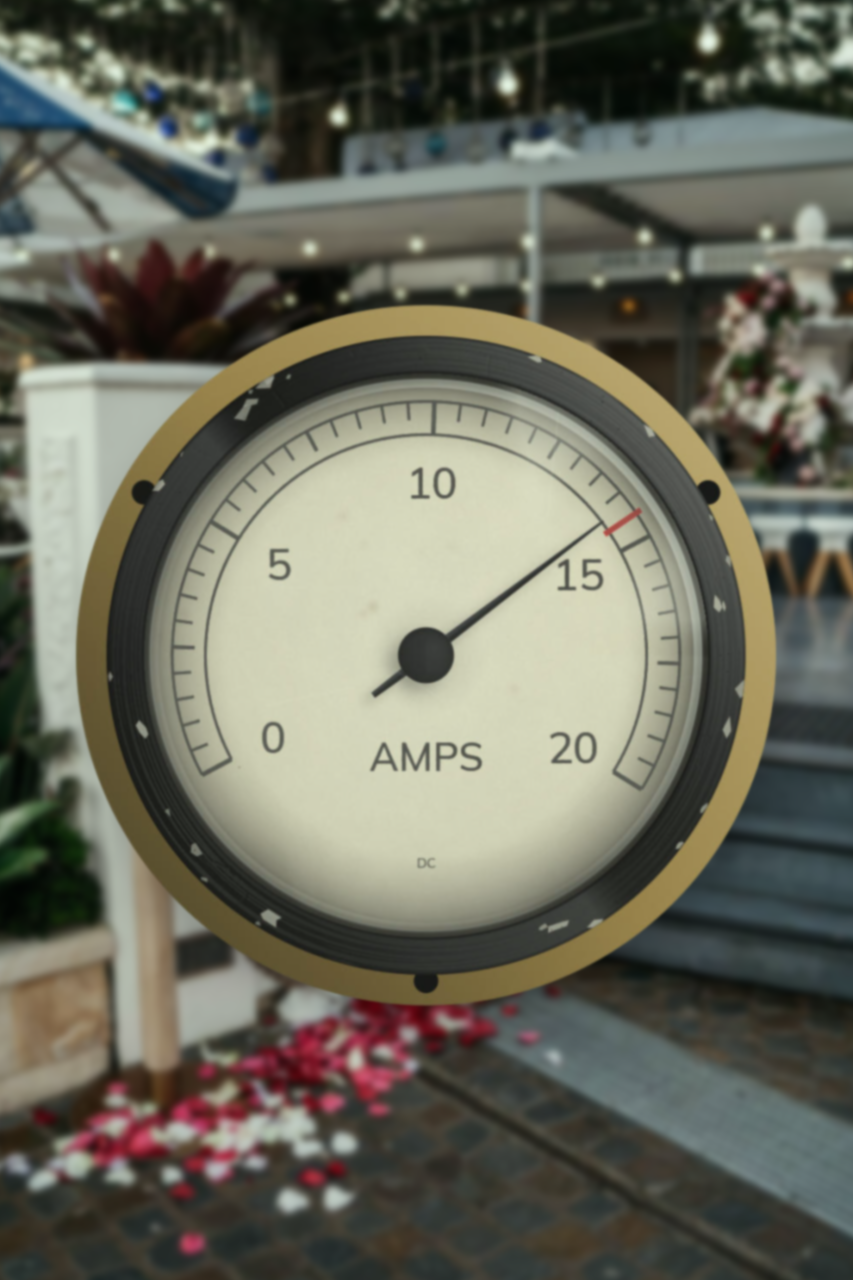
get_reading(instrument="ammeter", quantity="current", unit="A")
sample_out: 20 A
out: 14.25 A
